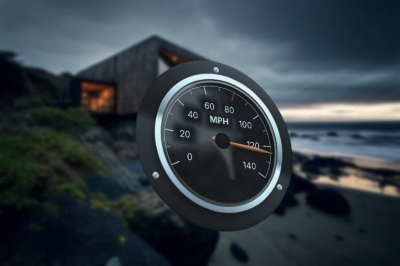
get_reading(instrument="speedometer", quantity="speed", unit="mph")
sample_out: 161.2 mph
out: 125 mph
